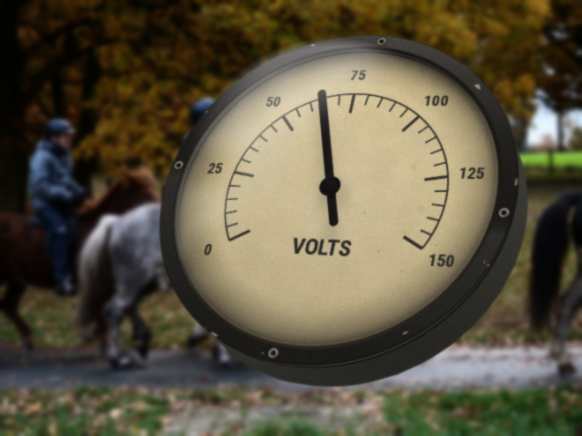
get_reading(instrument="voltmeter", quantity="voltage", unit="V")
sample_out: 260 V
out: 65 V
